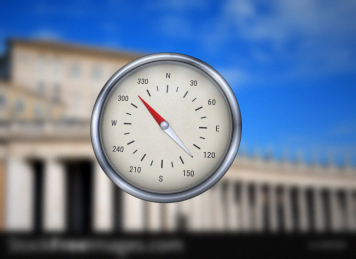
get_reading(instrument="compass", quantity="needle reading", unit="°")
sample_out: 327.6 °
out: 315 °
